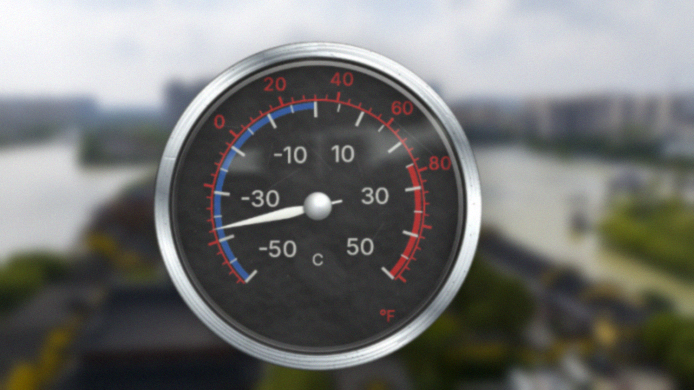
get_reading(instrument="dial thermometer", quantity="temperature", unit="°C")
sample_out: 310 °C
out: -37.5 °C
